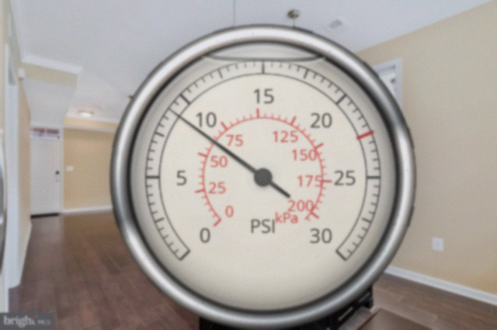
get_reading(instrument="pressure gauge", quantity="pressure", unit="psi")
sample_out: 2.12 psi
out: 9 psi
